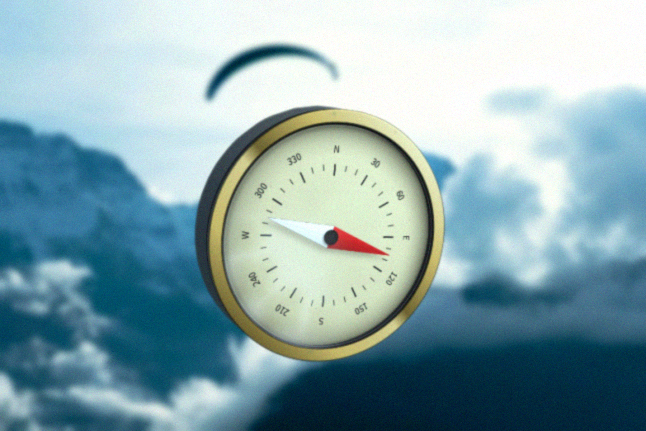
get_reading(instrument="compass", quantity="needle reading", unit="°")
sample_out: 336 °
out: 105 °
